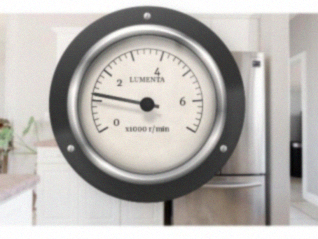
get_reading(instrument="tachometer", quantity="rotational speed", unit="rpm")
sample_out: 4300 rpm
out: 1200 rpm
